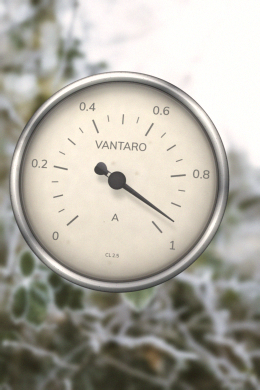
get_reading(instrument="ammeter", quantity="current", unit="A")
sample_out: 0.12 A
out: 0.95 A
